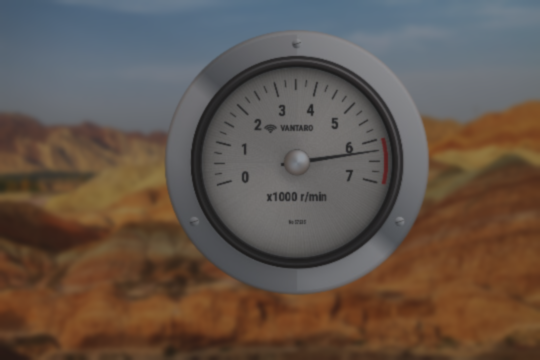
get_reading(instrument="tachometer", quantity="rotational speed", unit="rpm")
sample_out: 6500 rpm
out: 6250 rpm
